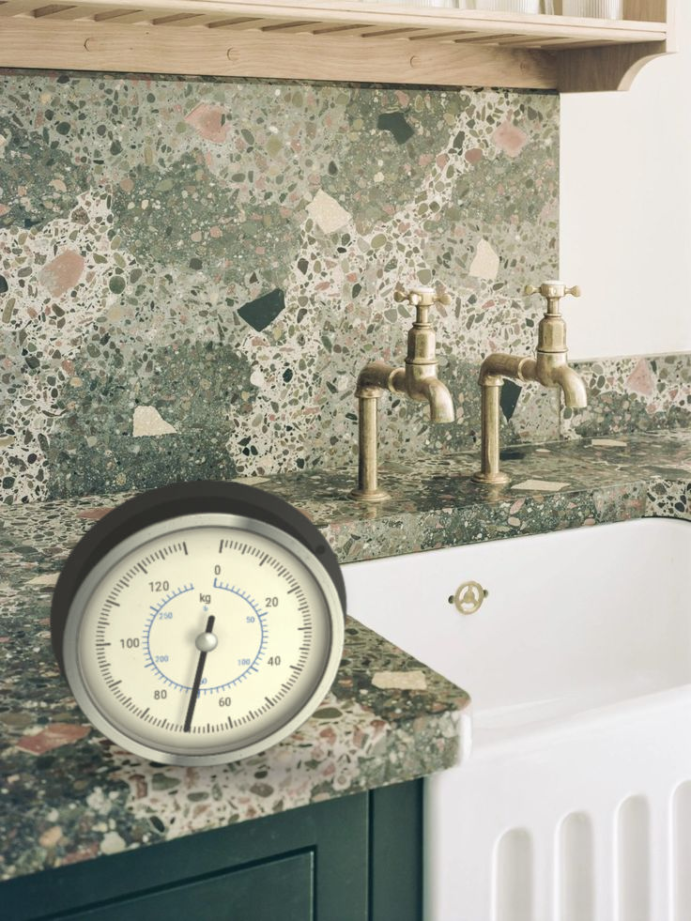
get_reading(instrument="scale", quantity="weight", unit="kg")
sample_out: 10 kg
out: 70 kg
